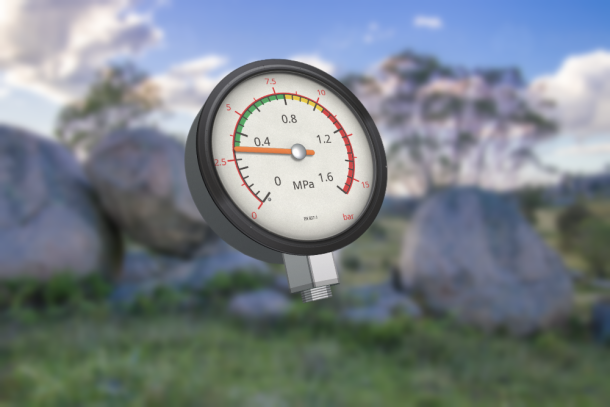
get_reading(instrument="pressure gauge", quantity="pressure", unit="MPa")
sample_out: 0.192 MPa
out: 0.3 MPa
